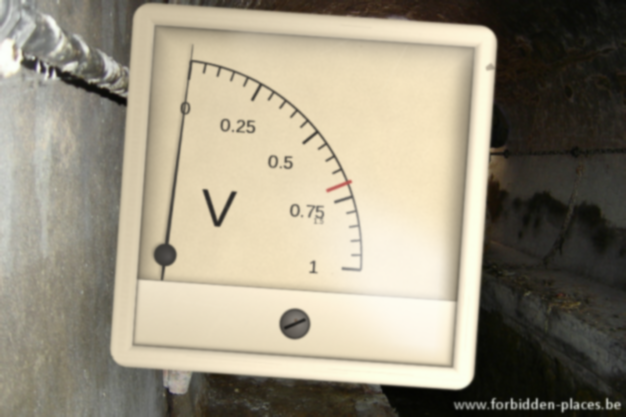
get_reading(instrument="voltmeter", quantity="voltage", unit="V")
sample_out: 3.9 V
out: 0 V
